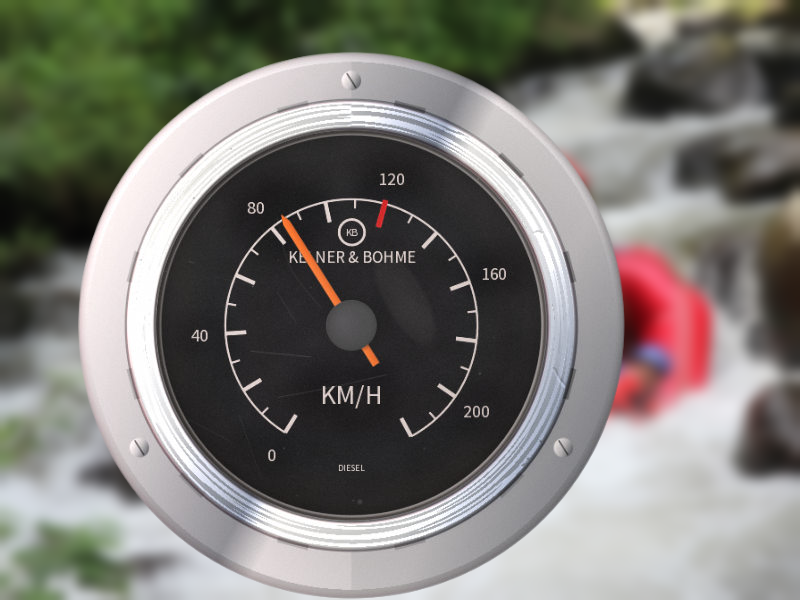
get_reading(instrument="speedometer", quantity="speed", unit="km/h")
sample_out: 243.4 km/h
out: 85 km/h
